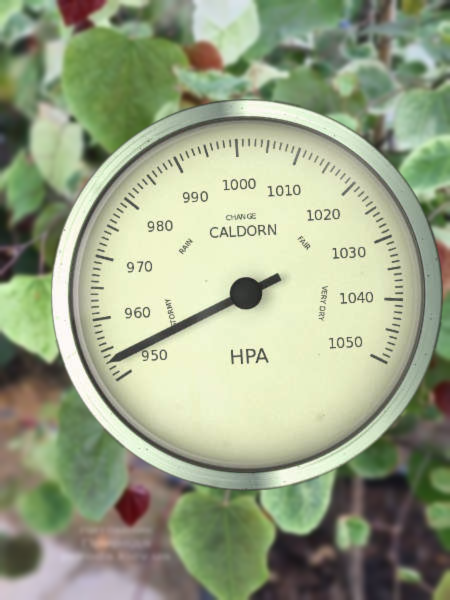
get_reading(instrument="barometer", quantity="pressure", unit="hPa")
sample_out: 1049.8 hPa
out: 953 hPa
